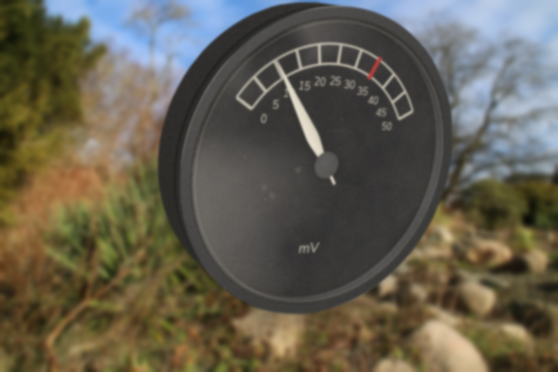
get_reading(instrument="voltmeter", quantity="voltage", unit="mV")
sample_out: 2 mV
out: 10 mV
